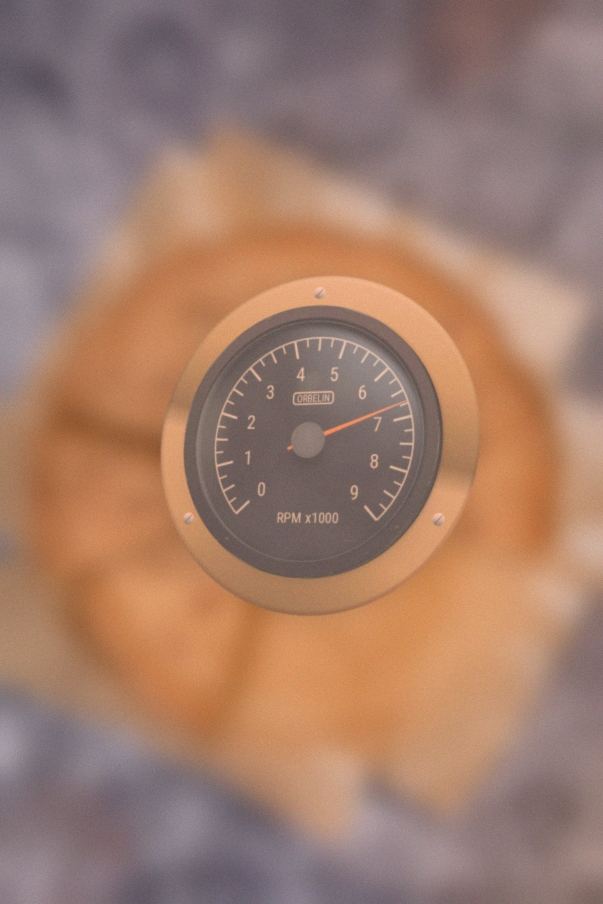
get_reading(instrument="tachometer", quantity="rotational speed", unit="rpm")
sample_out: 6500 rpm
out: 6750 rpm
